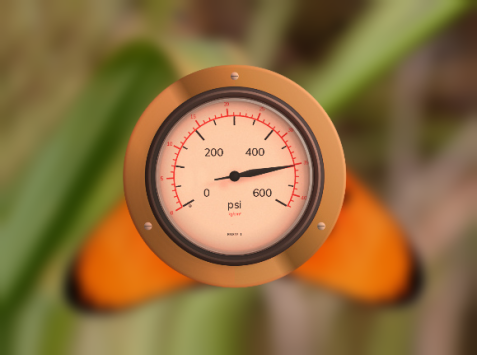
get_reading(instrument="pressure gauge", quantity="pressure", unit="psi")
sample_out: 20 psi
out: 500 psi
